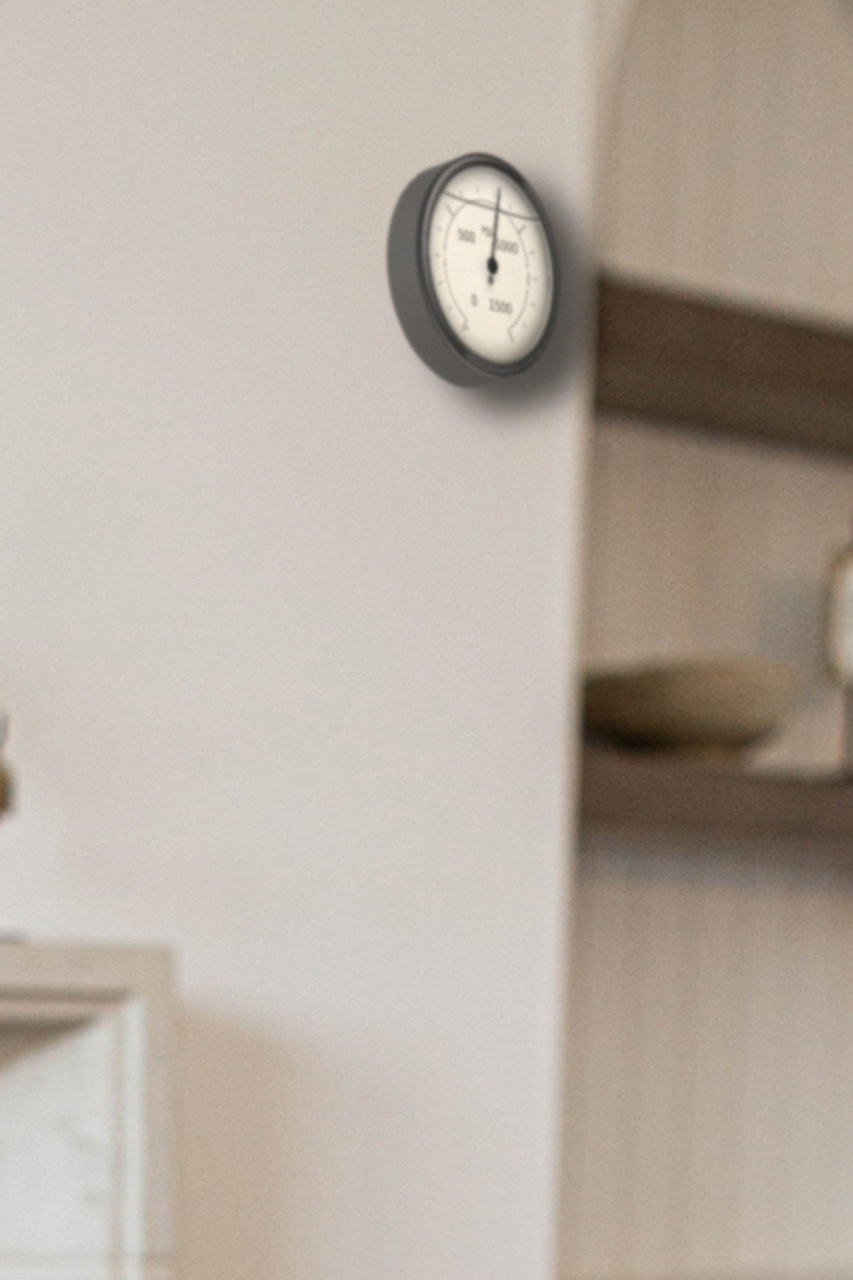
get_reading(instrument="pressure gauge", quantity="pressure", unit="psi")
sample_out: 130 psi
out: 800 psi
